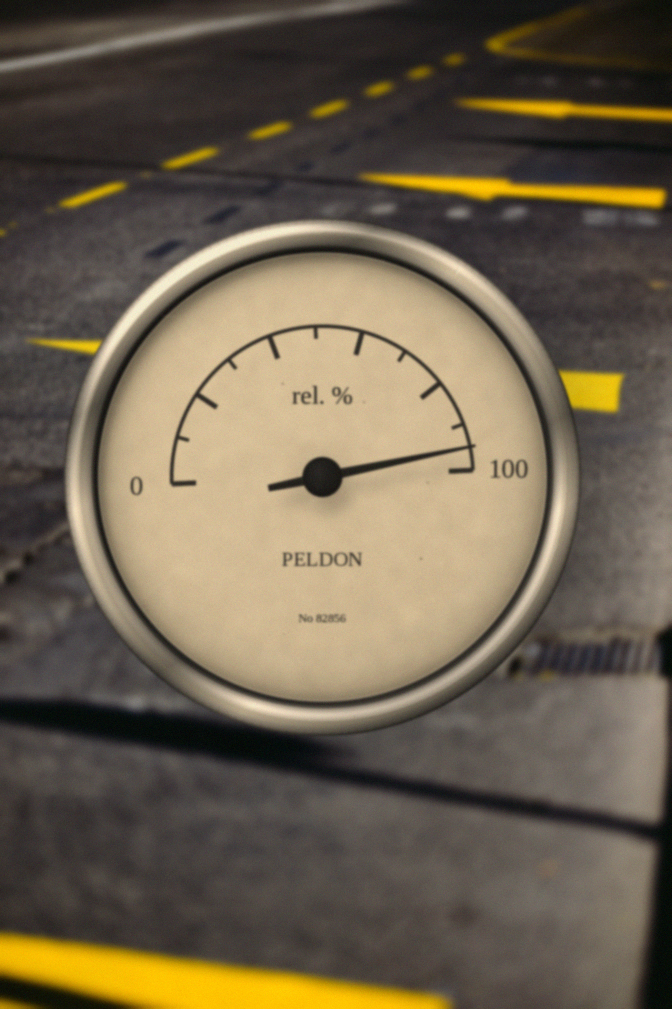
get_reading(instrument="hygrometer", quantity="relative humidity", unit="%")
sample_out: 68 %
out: 95 %
